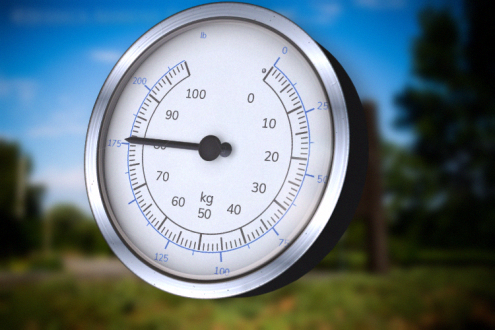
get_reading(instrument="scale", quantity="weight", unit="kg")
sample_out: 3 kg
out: 80 kg
